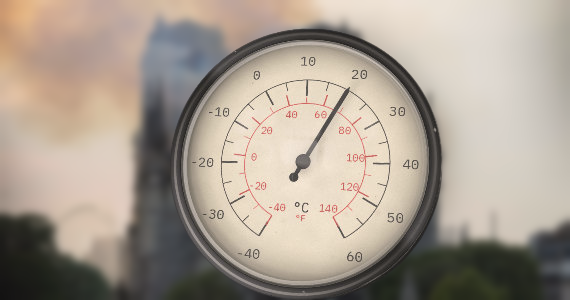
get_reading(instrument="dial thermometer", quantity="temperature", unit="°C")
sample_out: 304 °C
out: 20 °C
